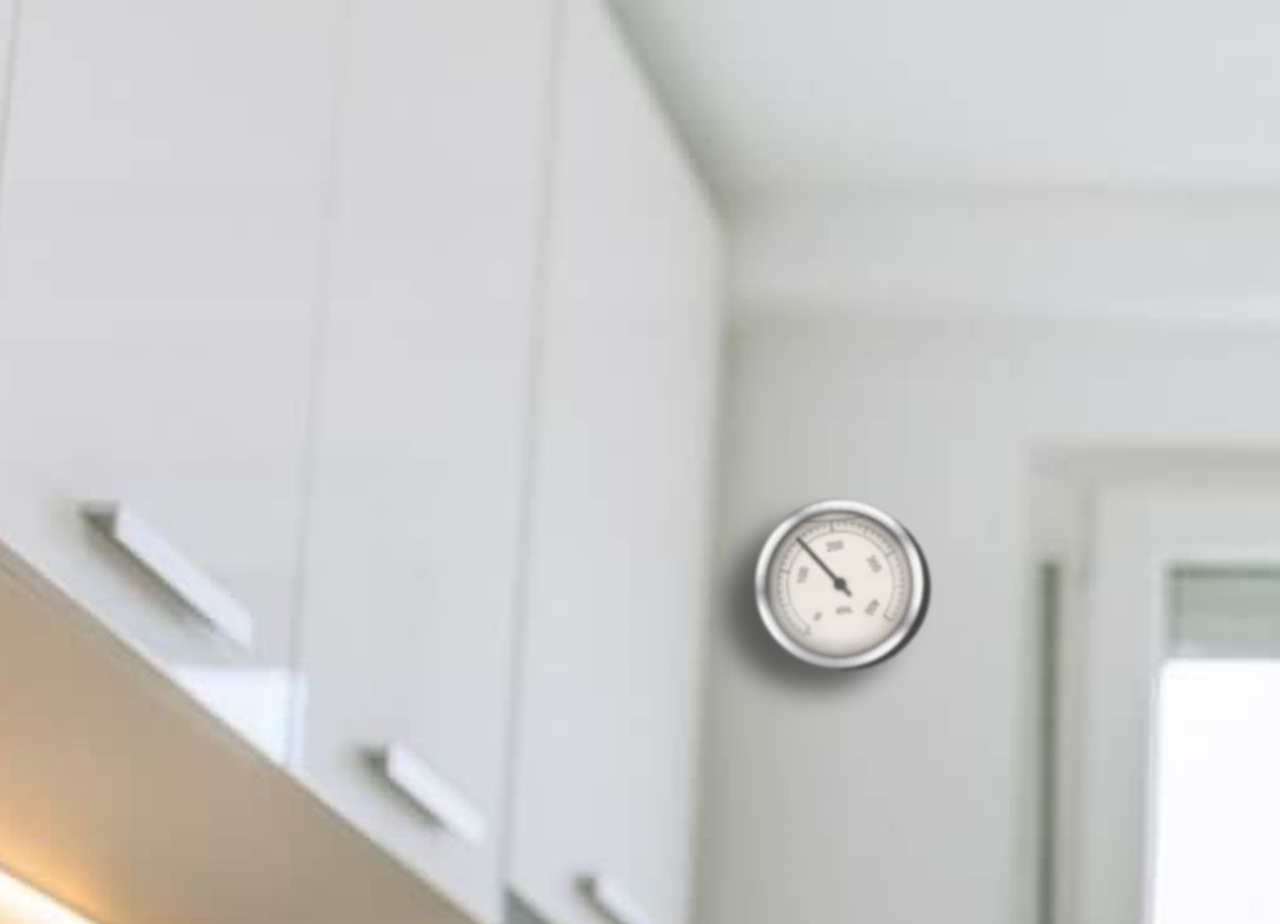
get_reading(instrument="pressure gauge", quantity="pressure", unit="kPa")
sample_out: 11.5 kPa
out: 150 kPa
